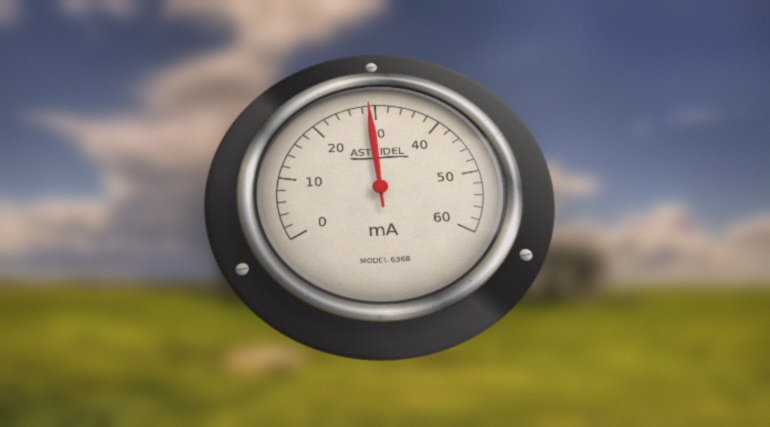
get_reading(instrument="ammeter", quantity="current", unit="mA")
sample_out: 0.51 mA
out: 29 mA
